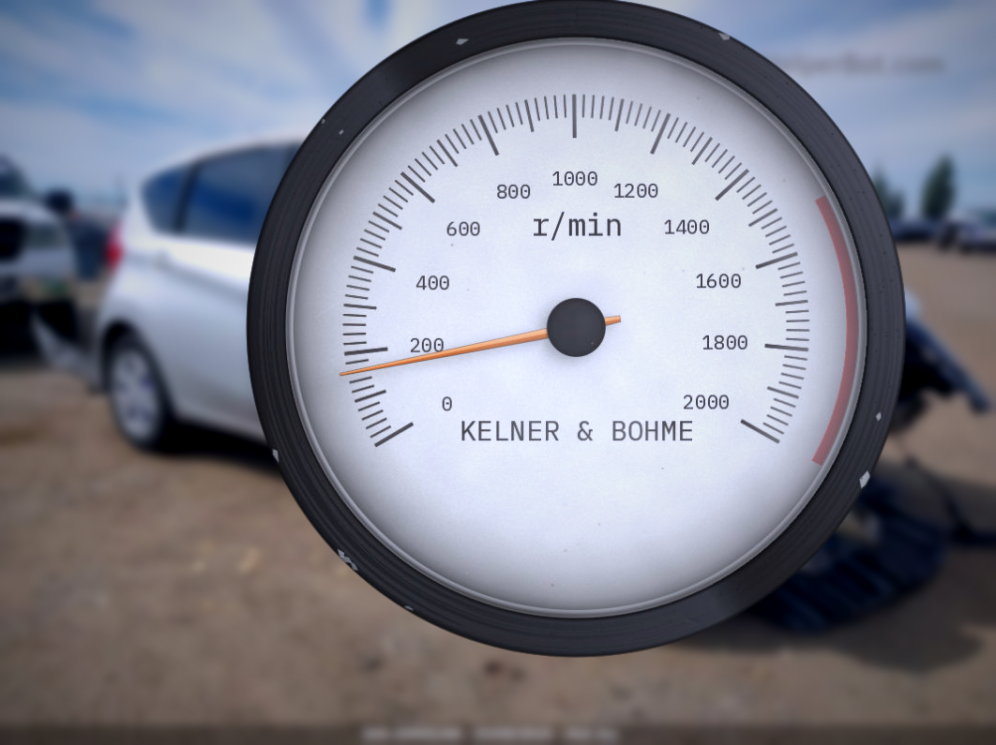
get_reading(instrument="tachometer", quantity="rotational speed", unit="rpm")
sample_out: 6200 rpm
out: 160 rpm
